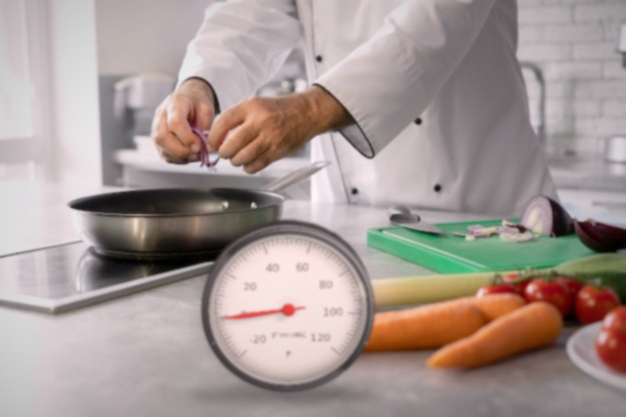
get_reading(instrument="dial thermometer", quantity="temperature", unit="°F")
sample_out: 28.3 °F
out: 0 °F
